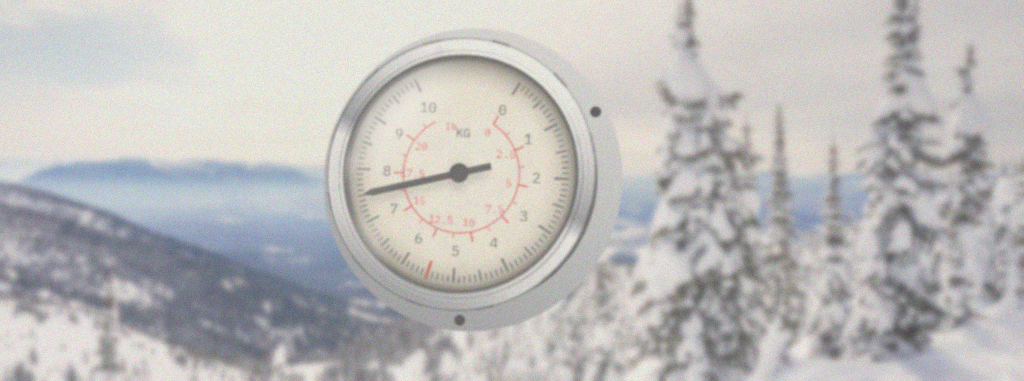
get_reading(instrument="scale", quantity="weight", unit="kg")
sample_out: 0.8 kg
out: 7.5 kg
